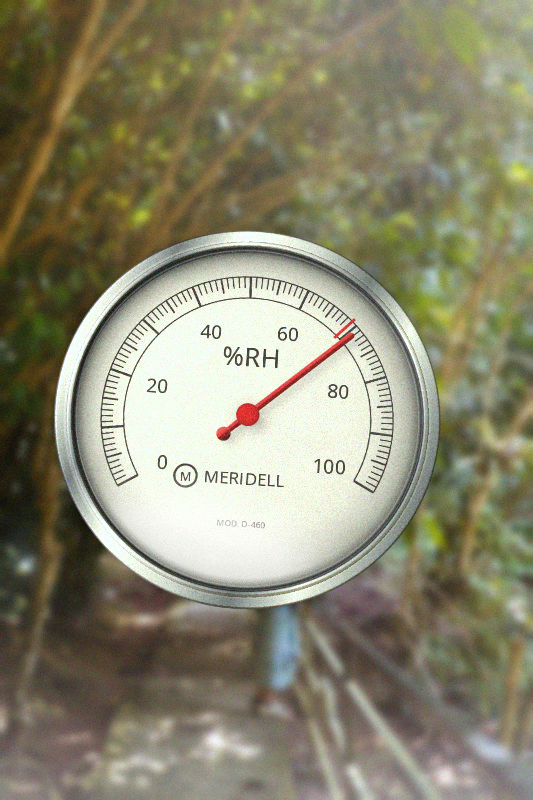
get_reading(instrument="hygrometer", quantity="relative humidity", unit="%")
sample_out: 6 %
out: 71 %
